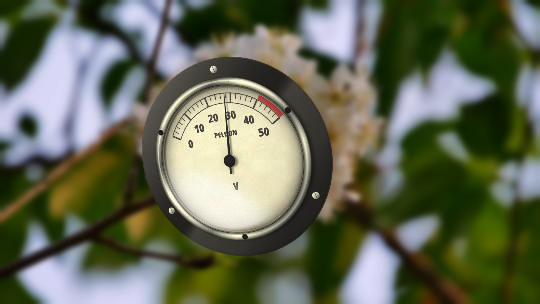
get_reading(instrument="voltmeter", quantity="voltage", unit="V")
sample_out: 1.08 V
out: 28 V
